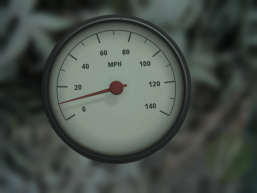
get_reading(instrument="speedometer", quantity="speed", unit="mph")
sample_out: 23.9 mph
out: 10 mph
